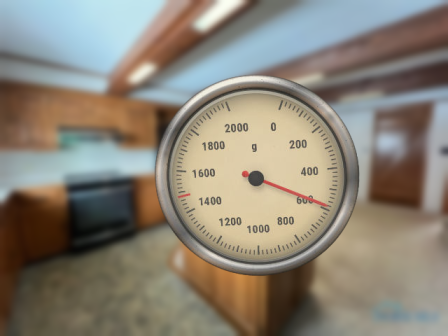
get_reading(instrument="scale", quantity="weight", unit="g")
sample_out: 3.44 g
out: 580 g
